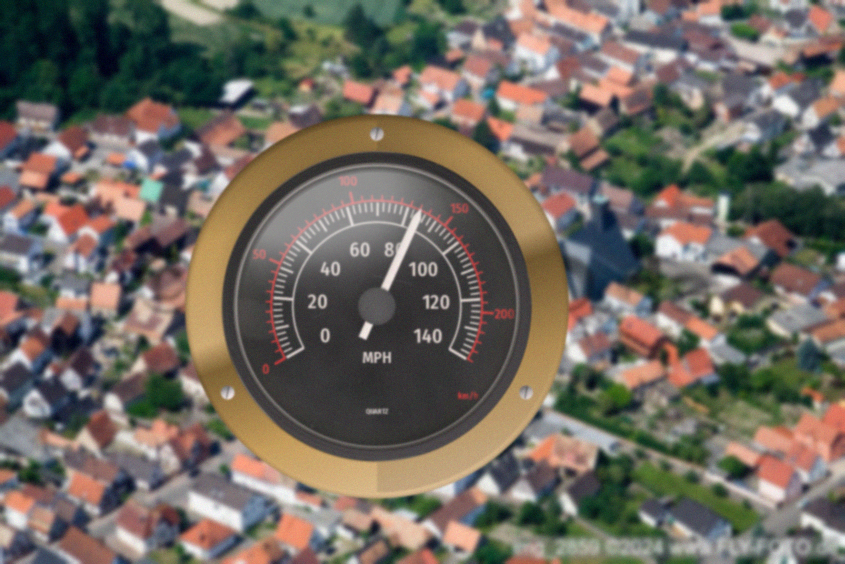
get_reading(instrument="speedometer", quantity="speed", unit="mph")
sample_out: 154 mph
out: 84 mph
